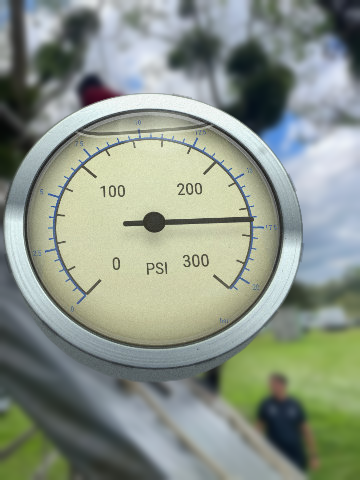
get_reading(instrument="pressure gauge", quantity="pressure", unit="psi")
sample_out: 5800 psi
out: 250 psi
